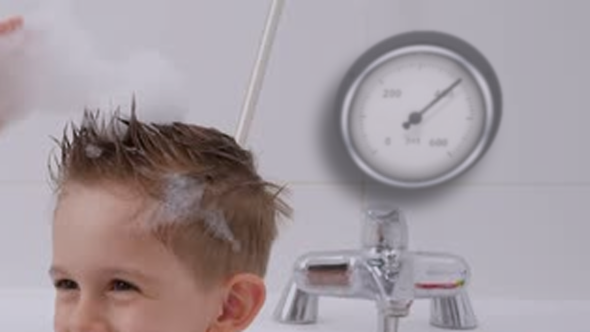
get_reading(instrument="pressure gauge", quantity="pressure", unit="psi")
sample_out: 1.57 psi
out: 400 psi
